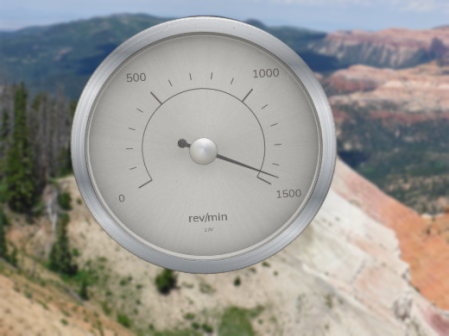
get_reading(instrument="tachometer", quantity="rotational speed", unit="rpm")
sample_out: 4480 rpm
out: 1450 rpm
